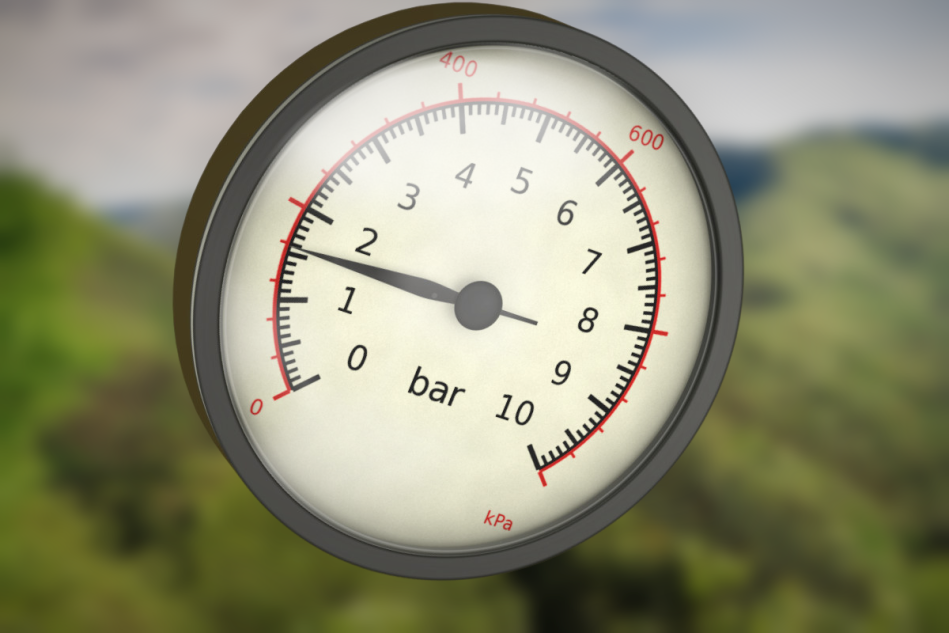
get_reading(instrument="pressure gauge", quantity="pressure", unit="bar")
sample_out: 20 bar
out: 1.6 bar
